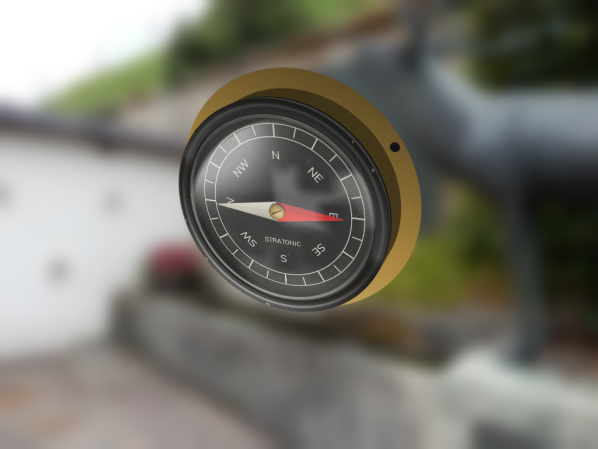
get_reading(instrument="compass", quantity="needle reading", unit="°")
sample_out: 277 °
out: 90 °
